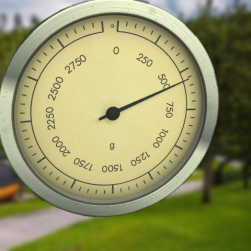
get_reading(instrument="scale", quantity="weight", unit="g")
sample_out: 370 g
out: 550 g
